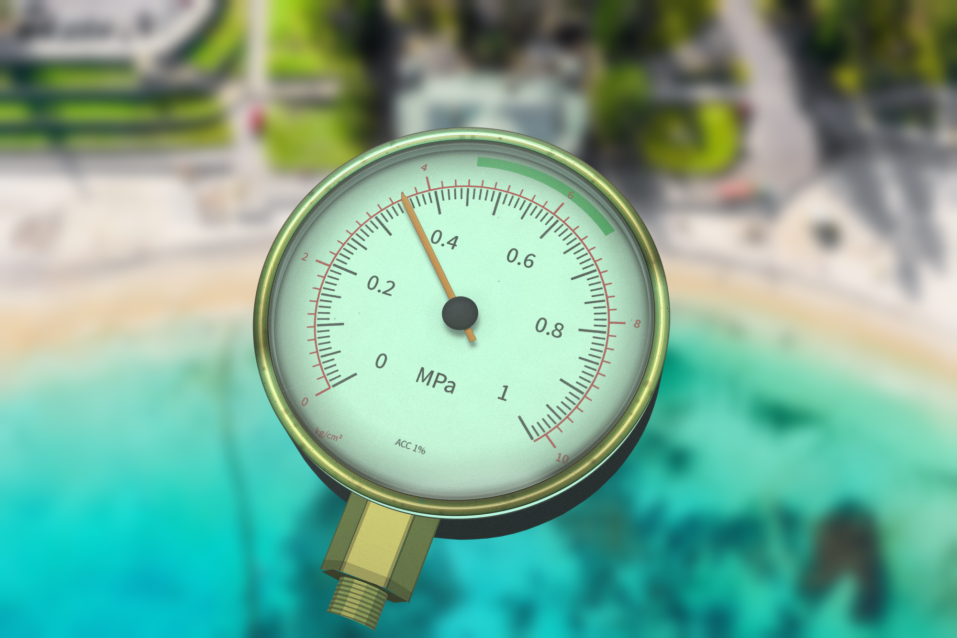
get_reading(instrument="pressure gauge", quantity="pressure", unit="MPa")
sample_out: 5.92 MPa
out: 0.35 MPa
